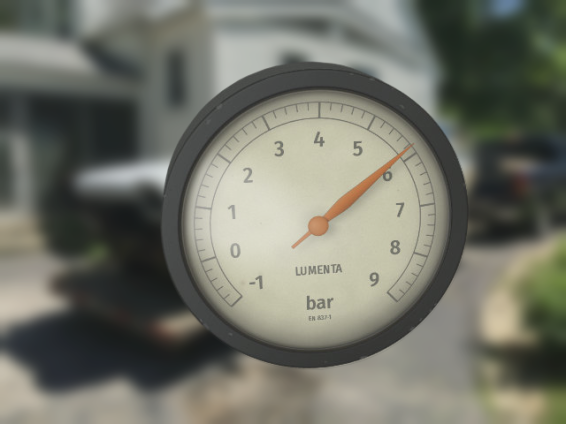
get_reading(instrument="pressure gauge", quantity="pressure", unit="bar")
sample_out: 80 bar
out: 5.8 bar
